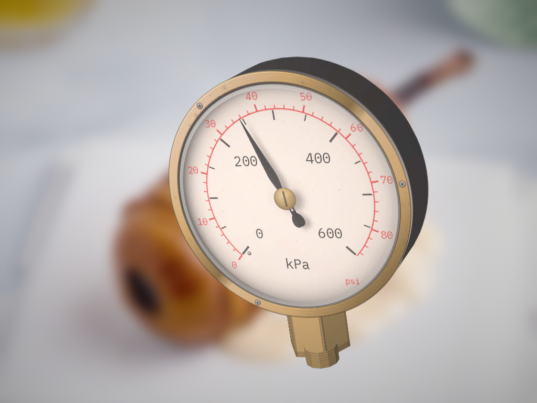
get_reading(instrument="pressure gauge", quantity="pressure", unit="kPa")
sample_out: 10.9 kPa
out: 250 kPa
